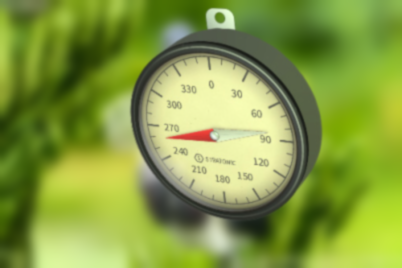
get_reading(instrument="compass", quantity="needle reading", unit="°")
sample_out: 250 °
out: 260 °
